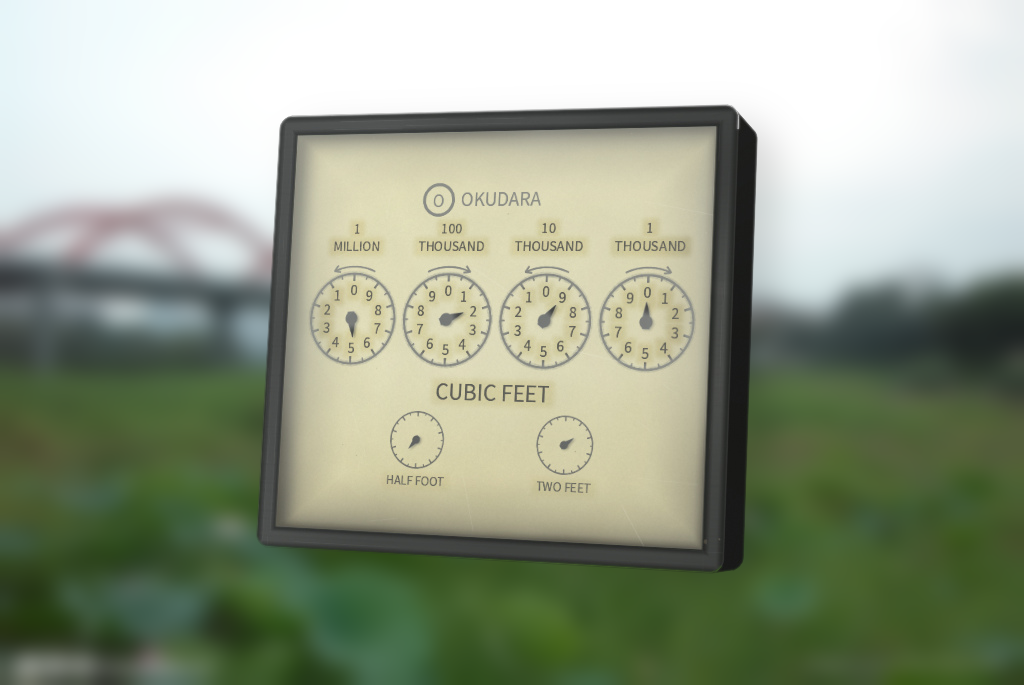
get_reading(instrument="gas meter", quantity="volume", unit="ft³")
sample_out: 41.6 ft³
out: 519000 ft³
